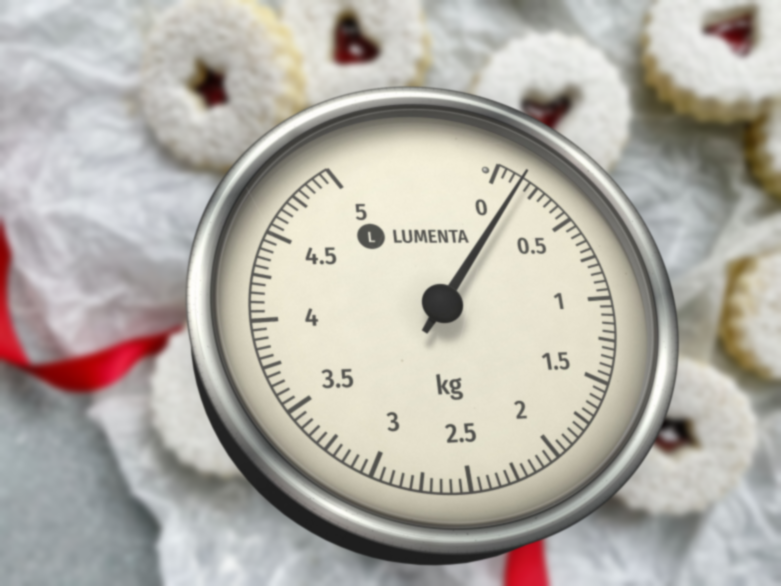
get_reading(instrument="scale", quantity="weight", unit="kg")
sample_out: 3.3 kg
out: 0.15 kg
